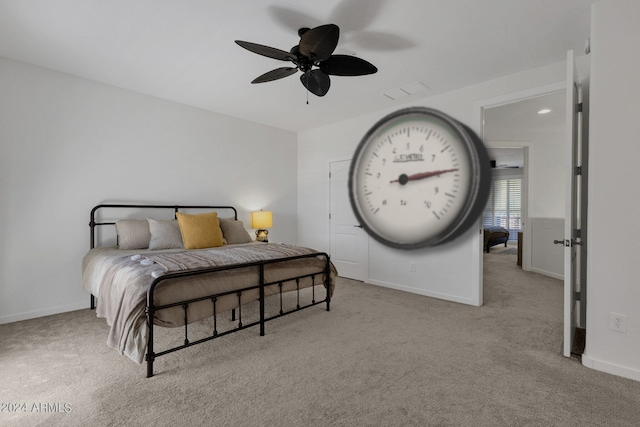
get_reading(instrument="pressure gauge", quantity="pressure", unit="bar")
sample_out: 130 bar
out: 8 bar
